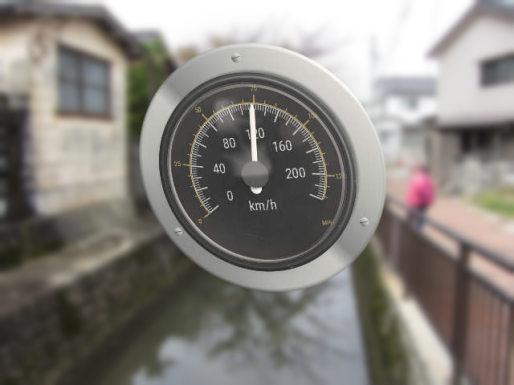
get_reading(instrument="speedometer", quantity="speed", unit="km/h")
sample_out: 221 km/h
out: 120 km/h
